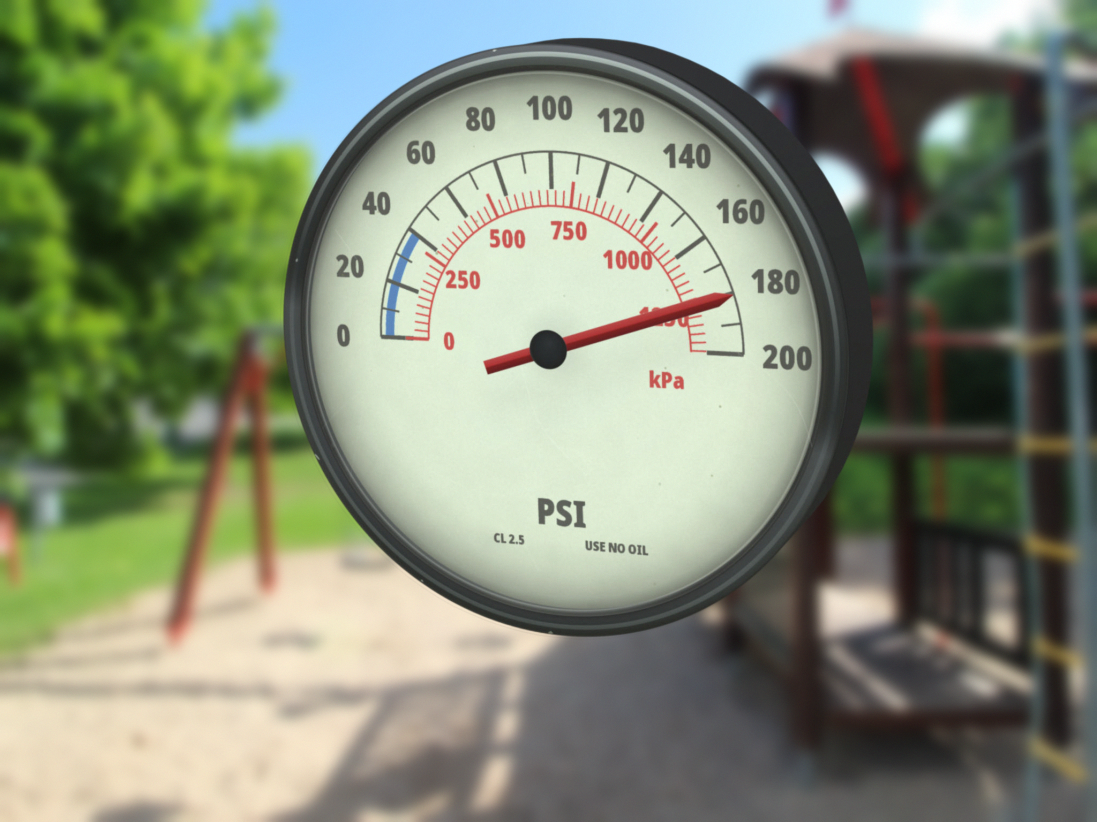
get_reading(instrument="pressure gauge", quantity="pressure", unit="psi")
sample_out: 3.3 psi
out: 180 psi
